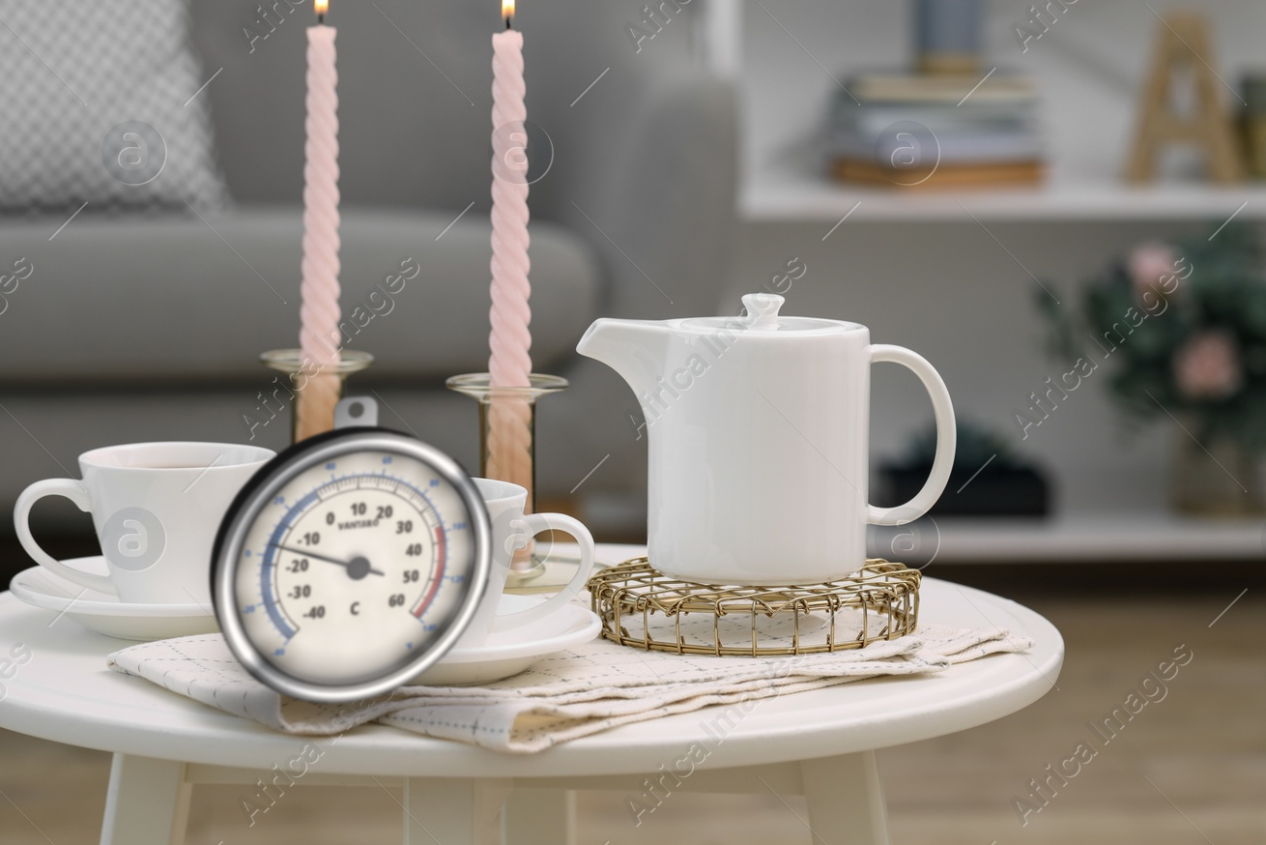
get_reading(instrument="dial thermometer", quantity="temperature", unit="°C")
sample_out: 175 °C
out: -15 °C
